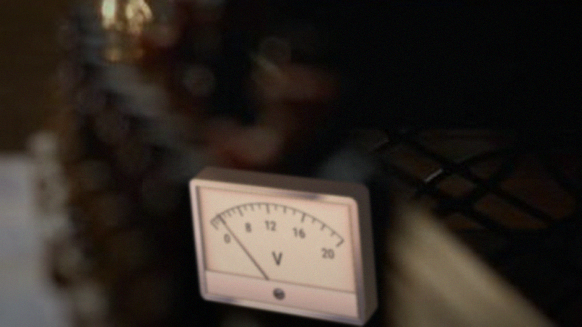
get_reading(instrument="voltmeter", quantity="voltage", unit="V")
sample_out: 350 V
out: 4 V
